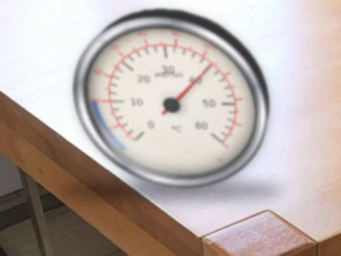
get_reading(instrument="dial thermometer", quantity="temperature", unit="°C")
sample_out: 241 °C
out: 40 °C
